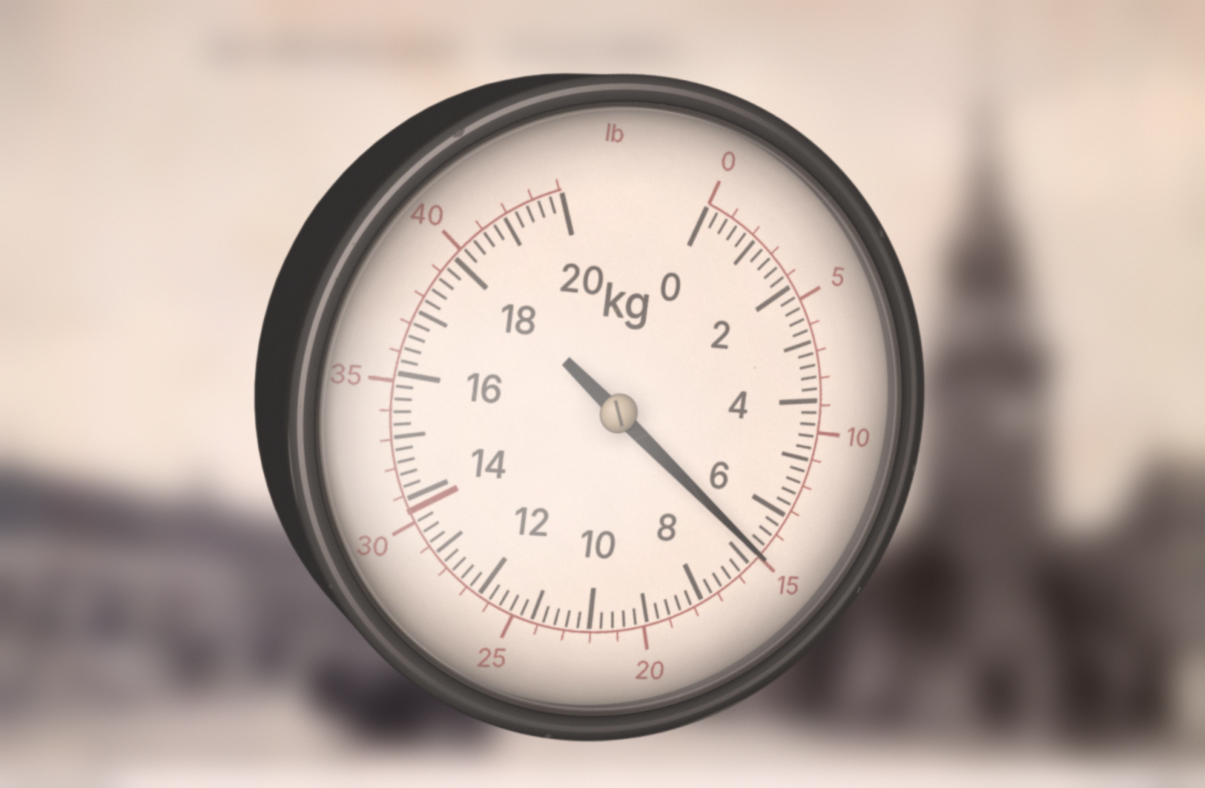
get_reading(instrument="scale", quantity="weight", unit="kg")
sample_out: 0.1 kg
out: 6.8 kg
